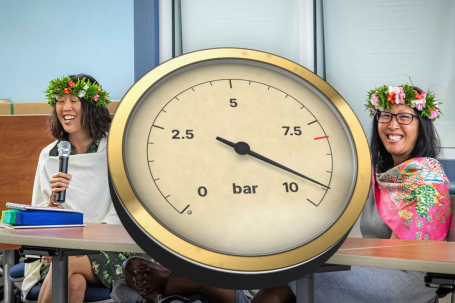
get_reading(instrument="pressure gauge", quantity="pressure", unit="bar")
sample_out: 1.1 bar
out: 9.5 bar
